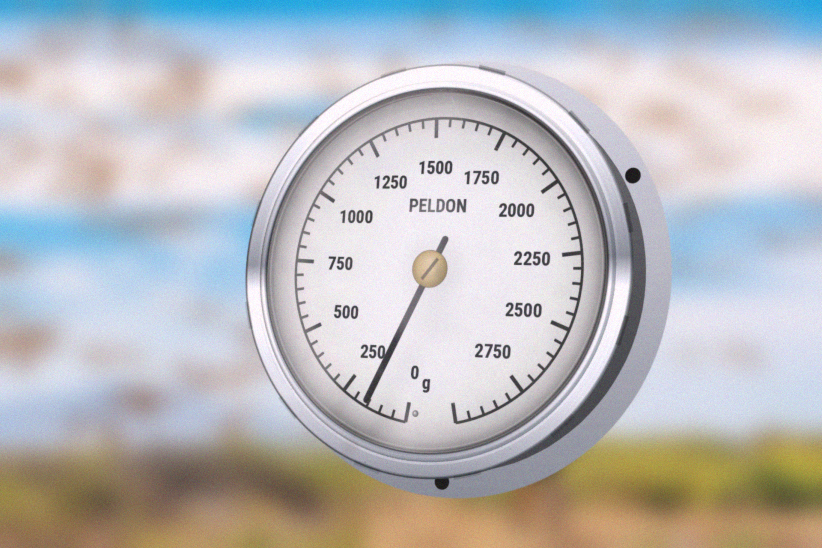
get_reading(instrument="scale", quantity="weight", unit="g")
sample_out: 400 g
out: 150 g
